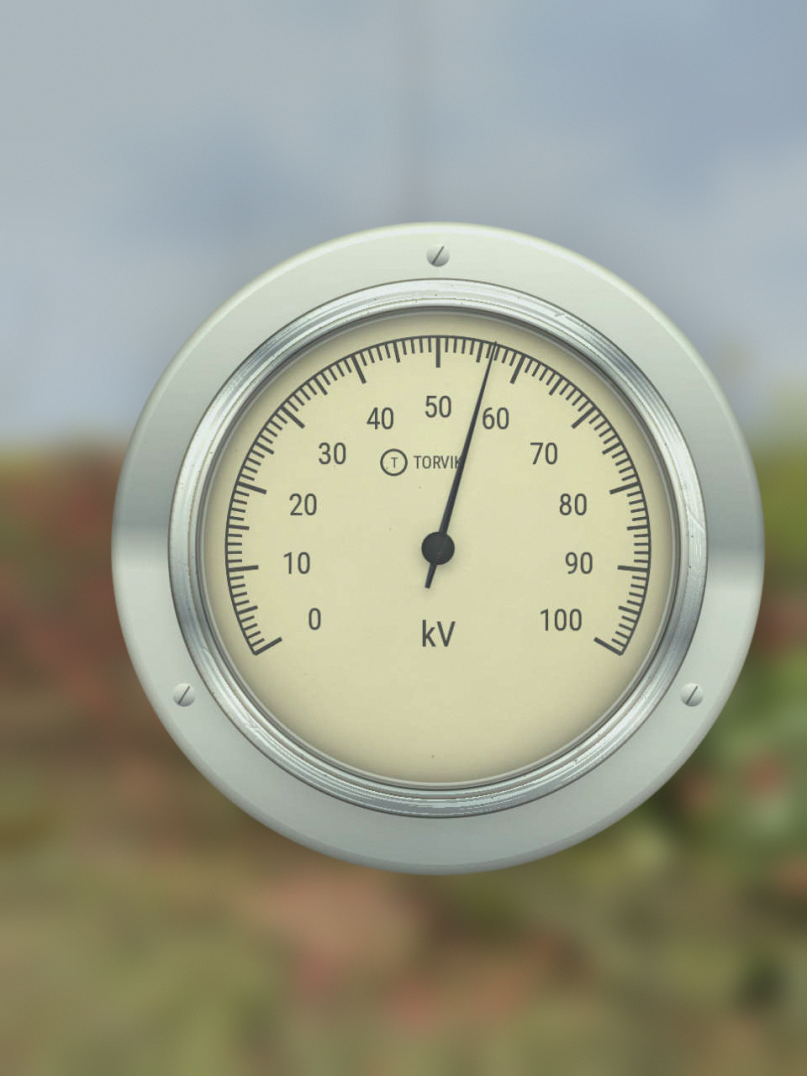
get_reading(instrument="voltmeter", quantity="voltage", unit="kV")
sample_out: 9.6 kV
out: 56.5 kV
